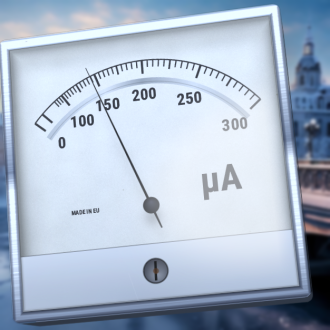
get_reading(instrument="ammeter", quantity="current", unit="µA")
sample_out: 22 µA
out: 145 µA
